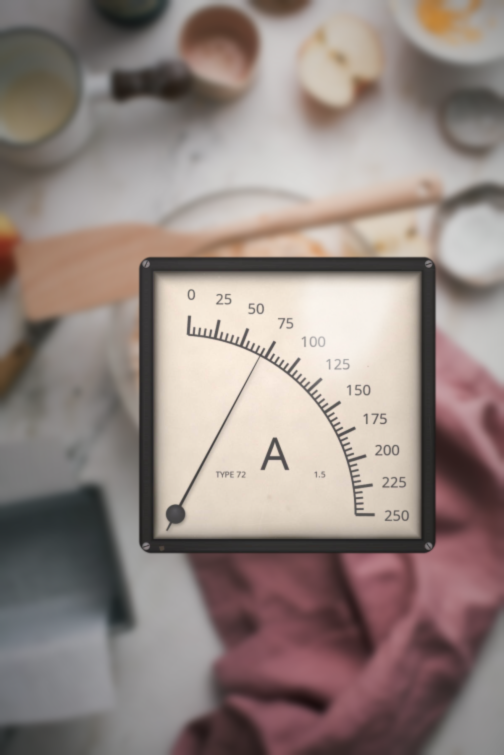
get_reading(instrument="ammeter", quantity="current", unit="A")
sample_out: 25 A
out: 70 A
